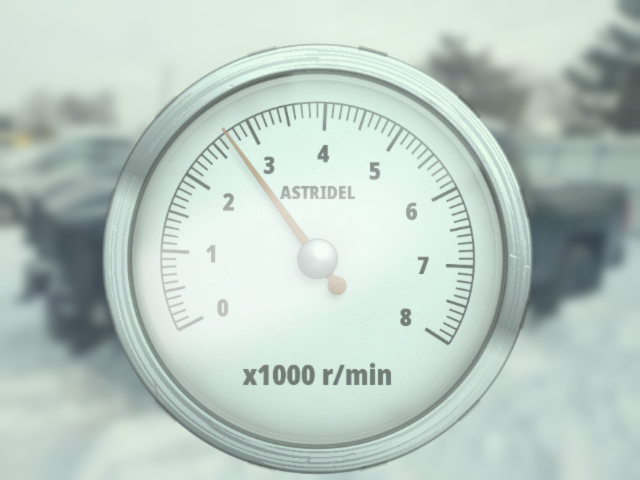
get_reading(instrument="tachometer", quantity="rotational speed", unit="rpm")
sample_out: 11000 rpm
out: 2700 rpm
